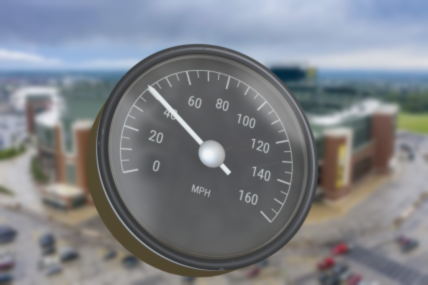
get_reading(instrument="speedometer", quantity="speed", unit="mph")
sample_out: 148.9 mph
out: 40 mph
